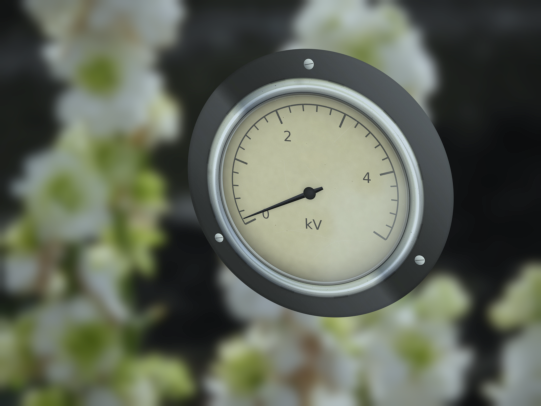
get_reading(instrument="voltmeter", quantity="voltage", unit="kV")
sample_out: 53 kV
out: 0.1 kV
